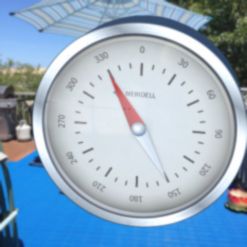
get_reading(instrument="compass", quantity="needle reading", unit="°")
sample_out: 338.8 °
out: 330 °
